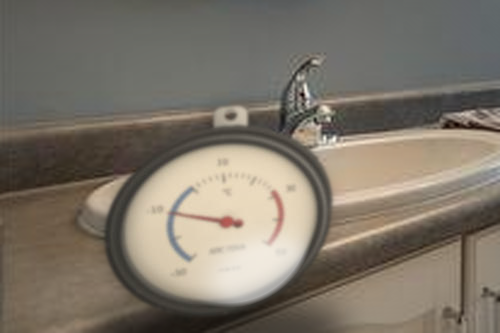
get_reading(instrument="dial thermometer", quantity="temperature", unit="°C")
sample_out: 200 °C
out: -10 °C
